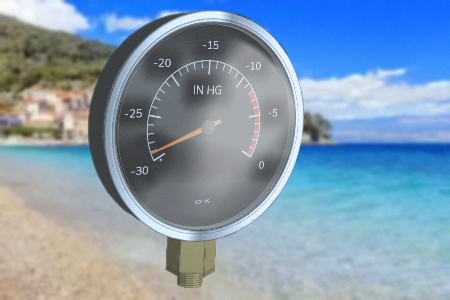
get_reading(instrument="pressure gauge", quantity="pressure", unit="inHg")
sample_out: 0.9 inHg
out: -29 inHg
